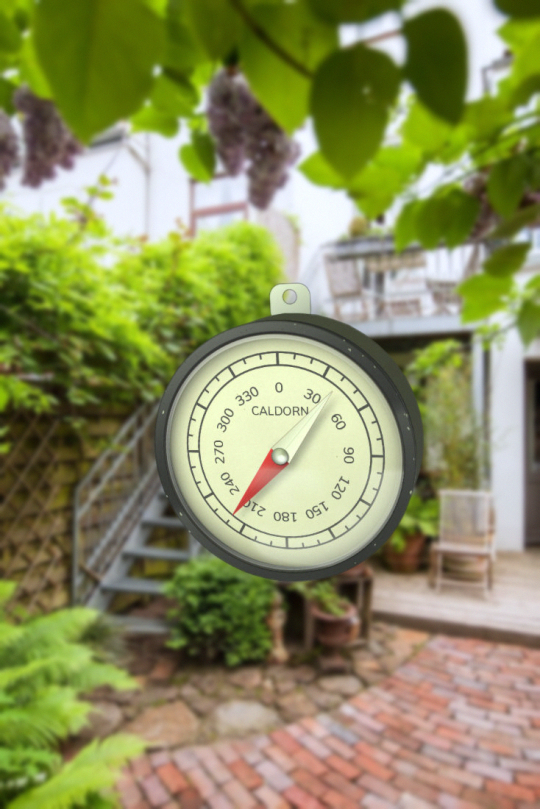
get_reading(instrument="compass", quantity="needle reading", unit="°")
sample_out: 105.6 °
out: 220 °
